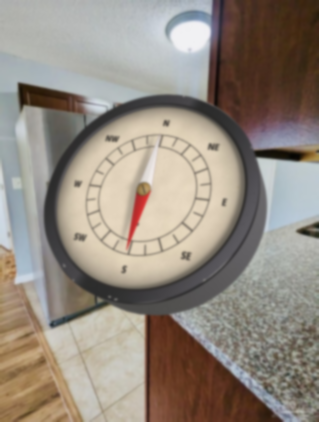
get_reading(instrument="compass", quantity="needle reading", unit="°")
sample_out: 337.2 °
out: 180 °
